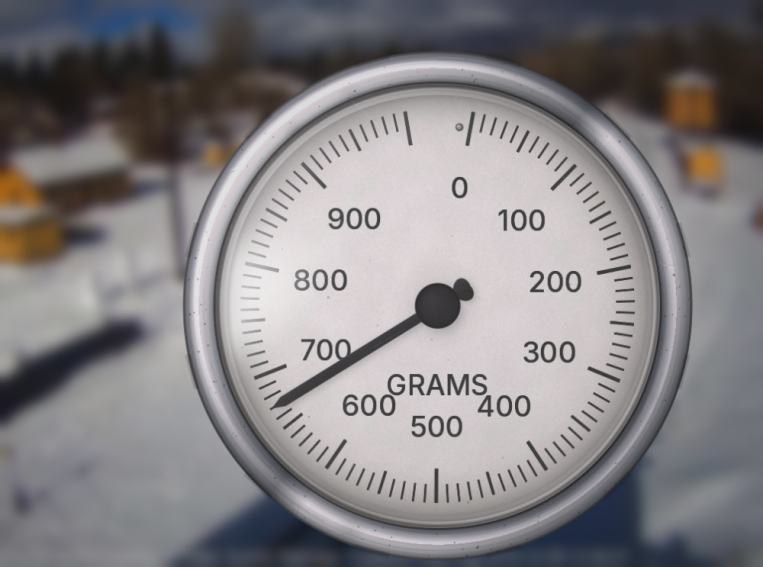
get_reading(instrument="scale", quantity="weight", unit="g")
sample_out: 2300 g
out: 670 g
